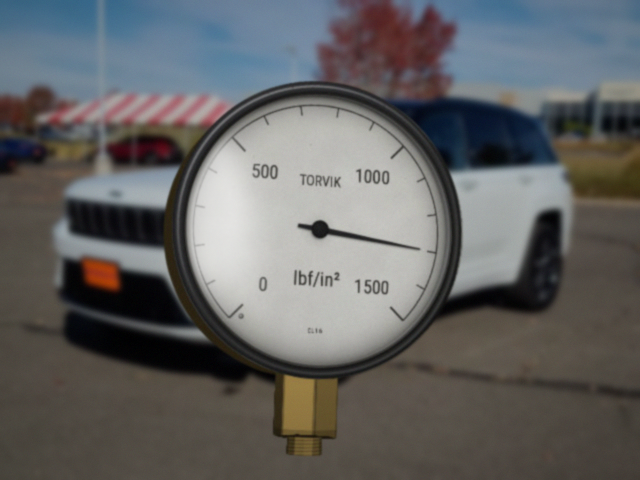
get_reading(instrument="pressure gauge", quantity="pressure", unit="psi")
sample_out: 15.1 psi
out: 1300 psi
